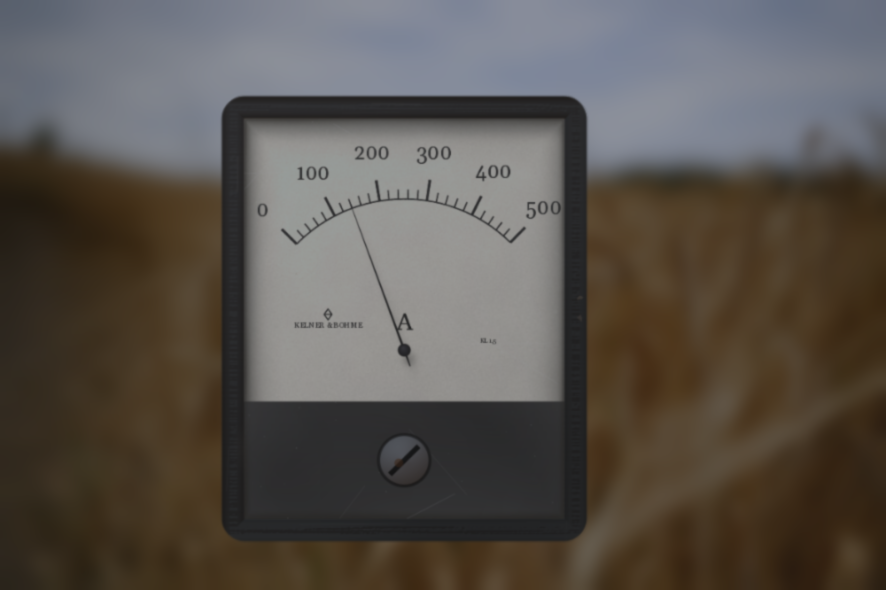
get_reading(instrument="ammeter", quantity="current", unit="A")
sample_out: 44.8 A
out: 140 A
